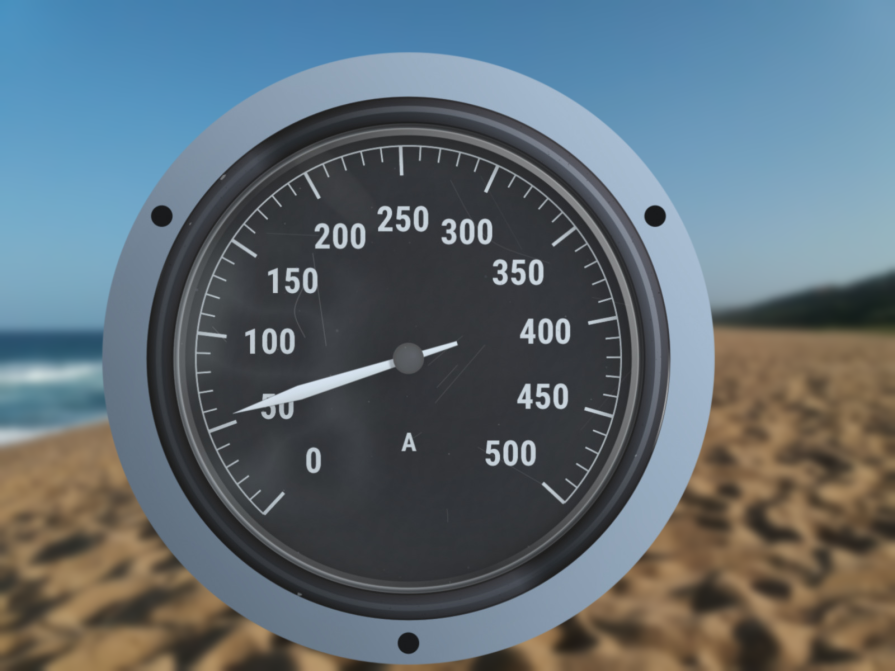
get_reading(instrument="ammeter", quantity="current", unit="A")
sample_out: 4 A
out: 55 A
